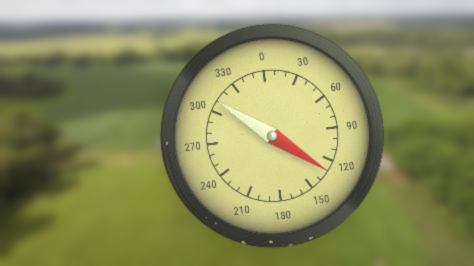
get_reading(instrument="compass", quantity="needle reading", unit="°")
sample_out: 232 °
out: 130 °
